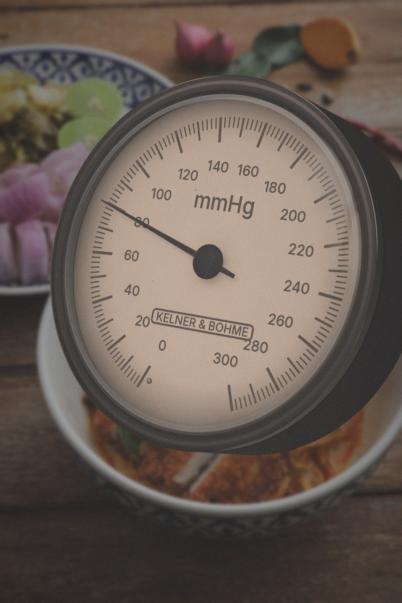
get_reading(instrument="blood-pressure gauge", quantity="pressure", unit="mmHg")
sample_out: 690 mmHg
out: 80 mmHg
